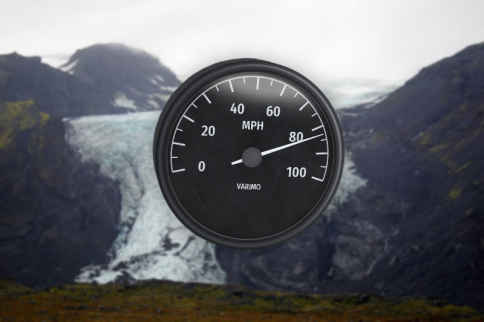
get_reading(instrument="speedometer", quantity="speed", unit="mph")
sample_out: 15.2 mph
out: 82.5 mph
